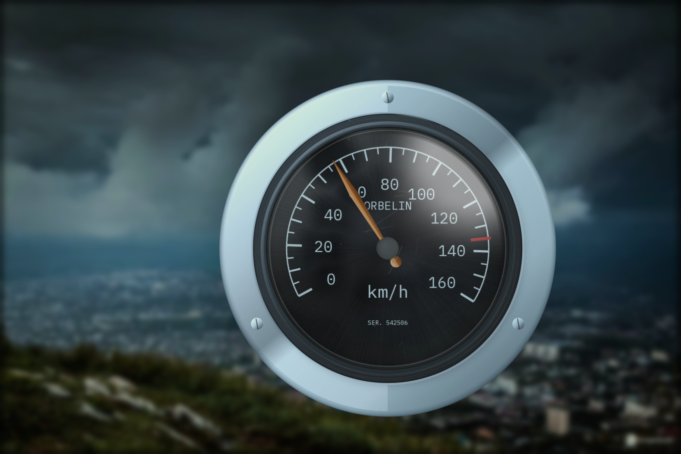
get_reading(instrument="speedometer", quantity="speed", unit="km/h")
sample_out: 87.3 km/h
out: 57.5 km/h
